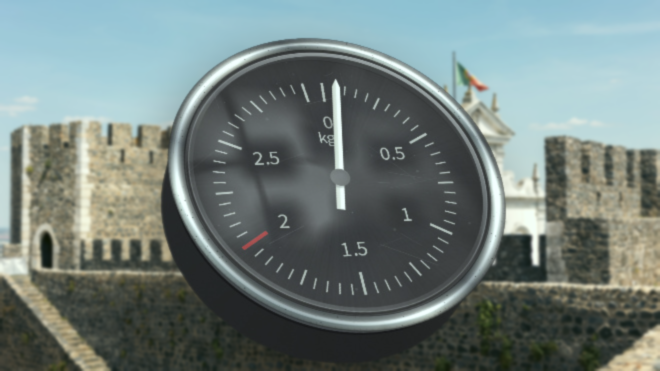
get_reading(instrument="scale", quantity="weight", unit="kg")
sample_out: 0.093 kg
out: 0.05 kg
